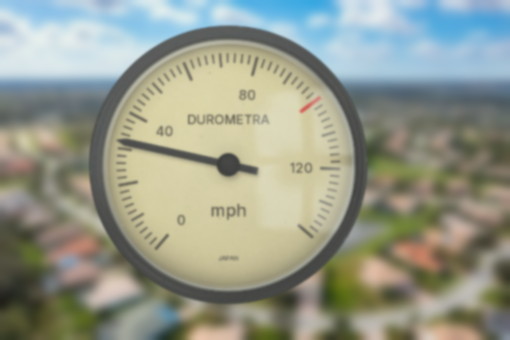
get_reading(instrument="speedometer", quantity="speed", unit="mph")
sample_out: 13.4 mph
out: 32 mph
